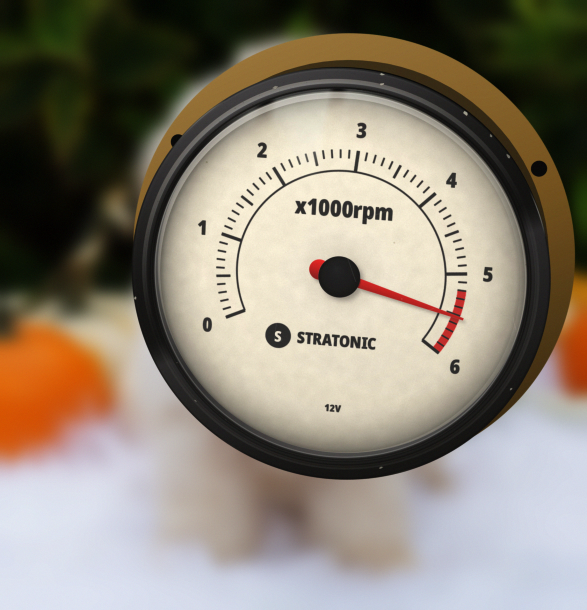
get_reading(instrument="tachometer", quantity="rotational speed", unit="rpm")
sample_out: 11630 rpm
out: 5500 rpm
